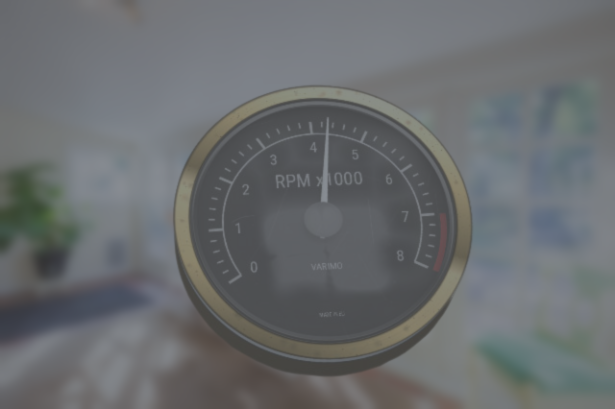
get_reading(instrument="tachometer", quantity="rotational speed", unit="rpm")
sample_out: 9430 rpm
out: 4300 rpm
